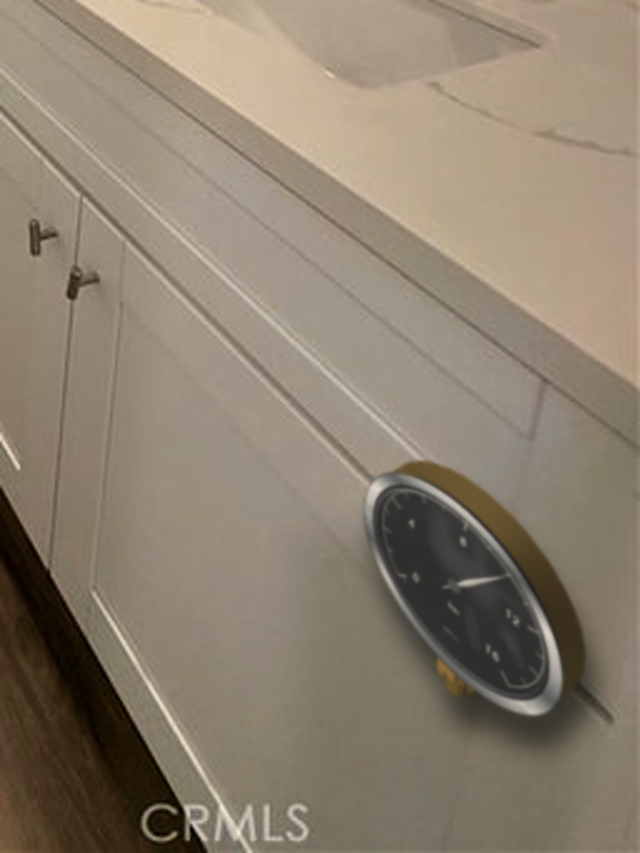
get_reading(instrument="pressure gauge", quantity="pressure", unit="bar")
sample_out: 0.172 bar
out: 10 bar
